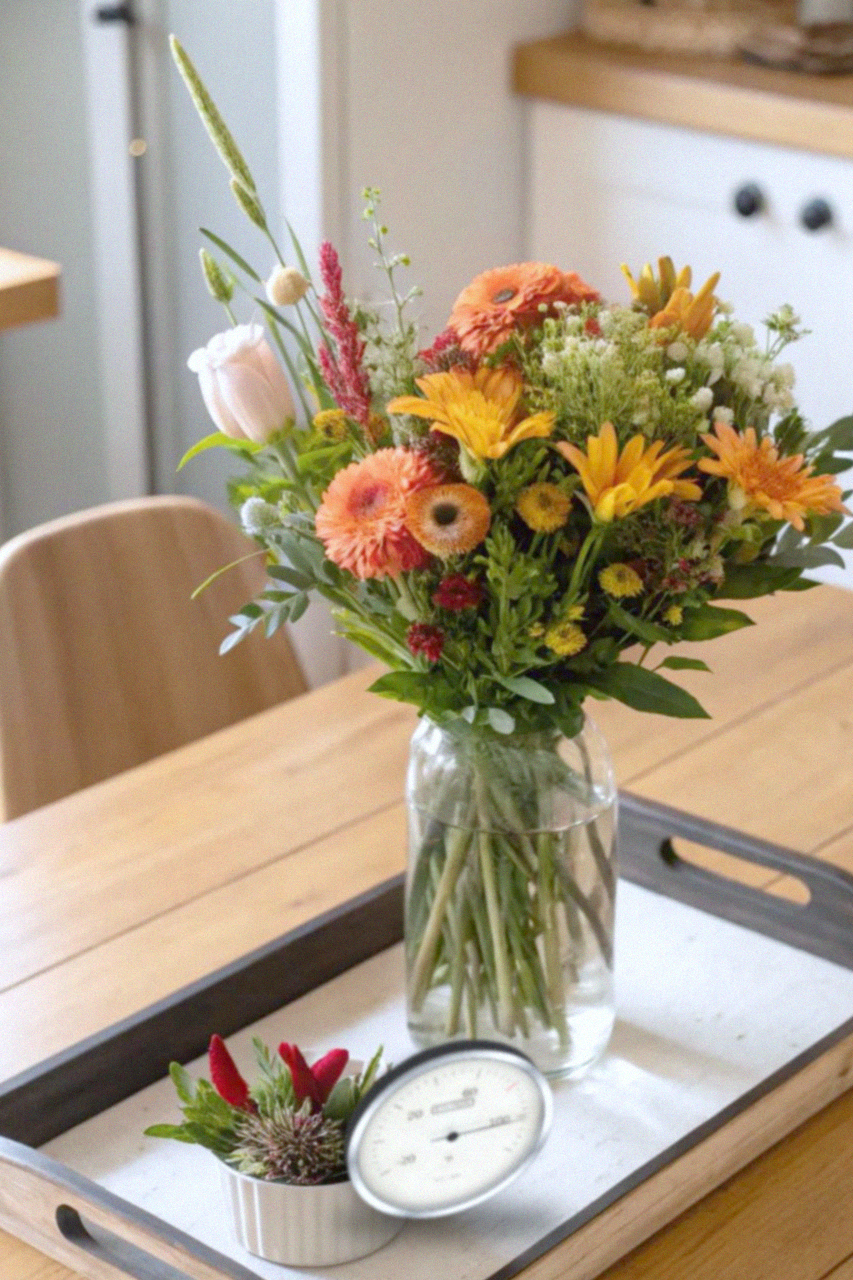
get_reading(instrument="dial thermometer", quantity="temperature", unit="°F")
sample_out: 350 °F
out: 100 °F
